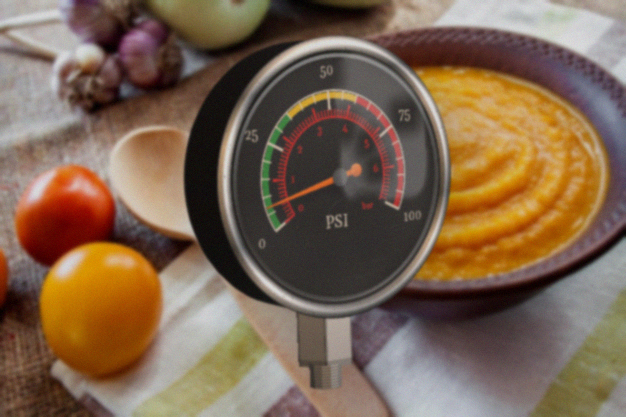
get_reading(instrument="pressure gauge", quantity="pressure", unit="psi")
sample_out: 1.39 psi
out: 7.5 psi
